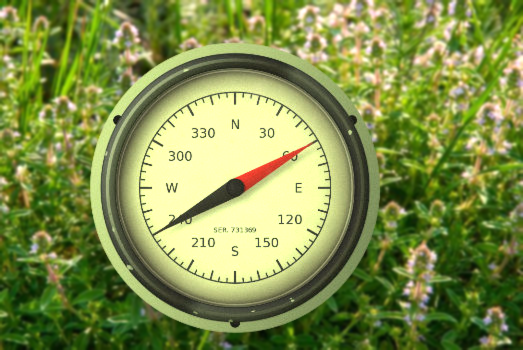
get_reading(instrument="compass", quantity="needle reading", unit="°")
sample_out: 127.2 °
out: 60 °
